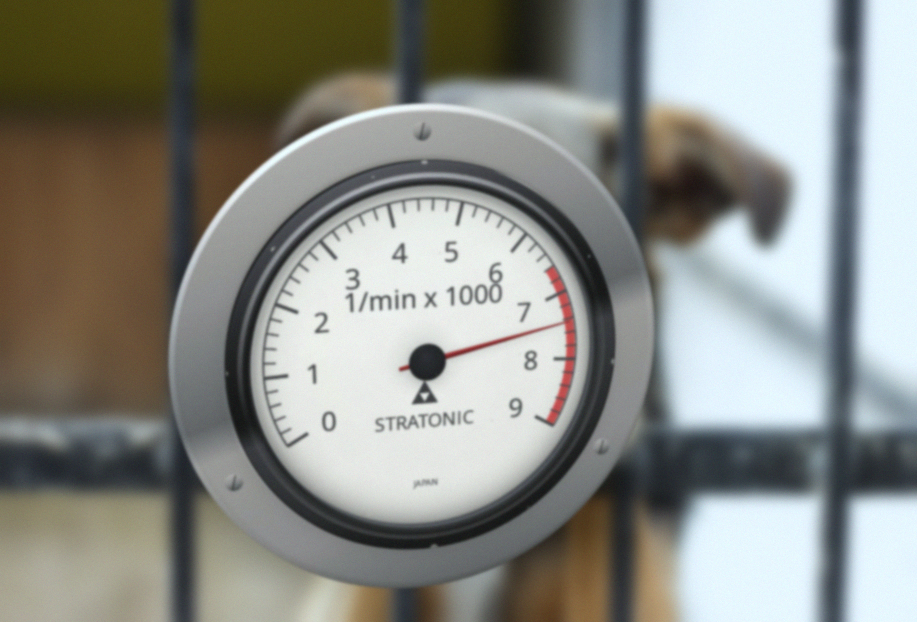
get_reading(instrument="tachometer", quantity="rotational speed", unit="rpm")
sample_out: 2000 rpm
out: 7400 rpm
